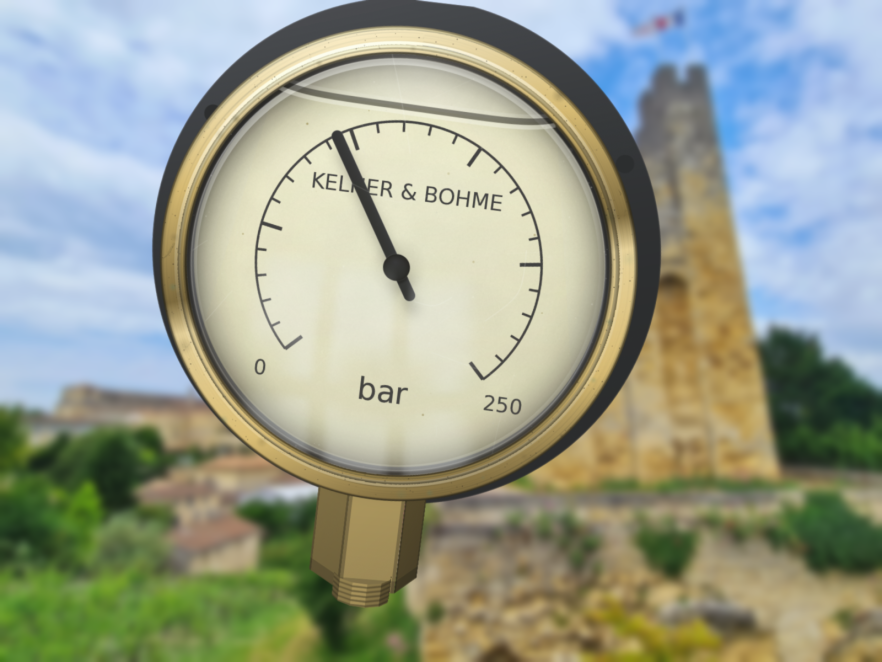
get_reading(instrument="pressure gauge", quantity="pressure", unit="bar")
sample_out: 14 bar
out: 95 bar
